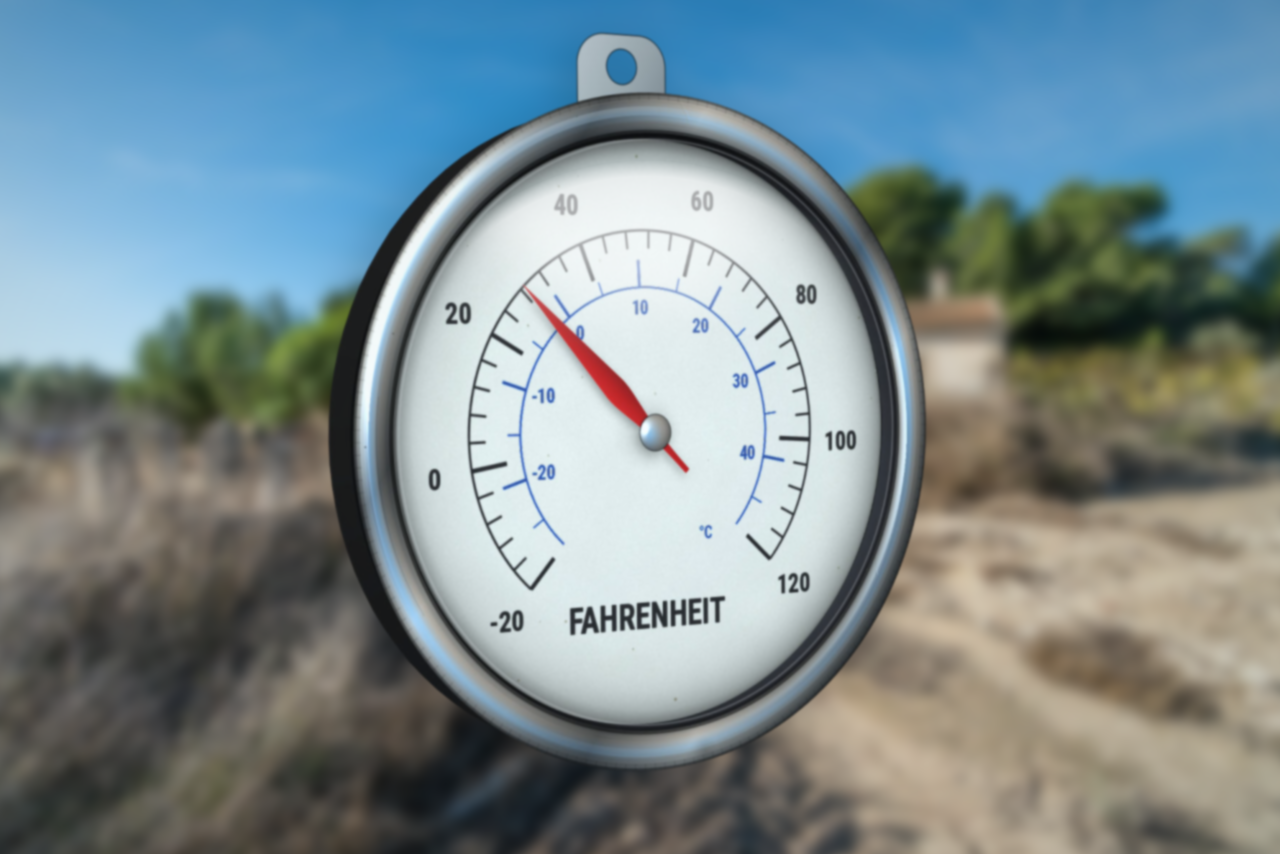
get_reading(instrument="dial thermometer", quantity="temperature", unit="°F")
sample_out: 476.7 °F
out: 28 °F
